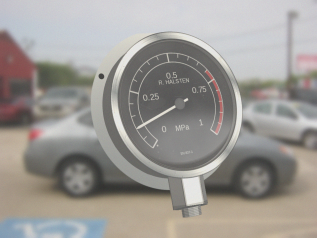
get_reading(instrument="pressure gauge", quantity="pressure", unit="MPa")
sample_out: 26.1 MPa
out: 0.1 MPa
